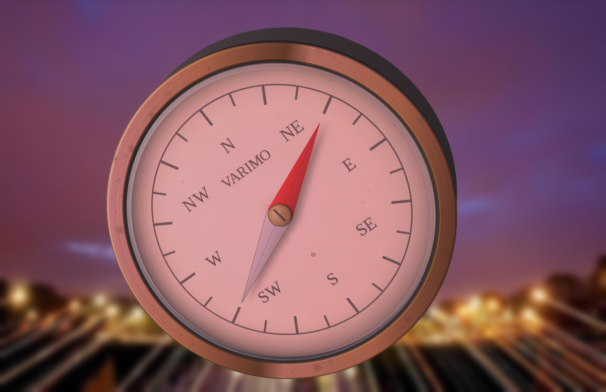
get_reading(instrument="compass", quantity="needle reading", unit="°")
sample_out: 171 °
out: 60 °
